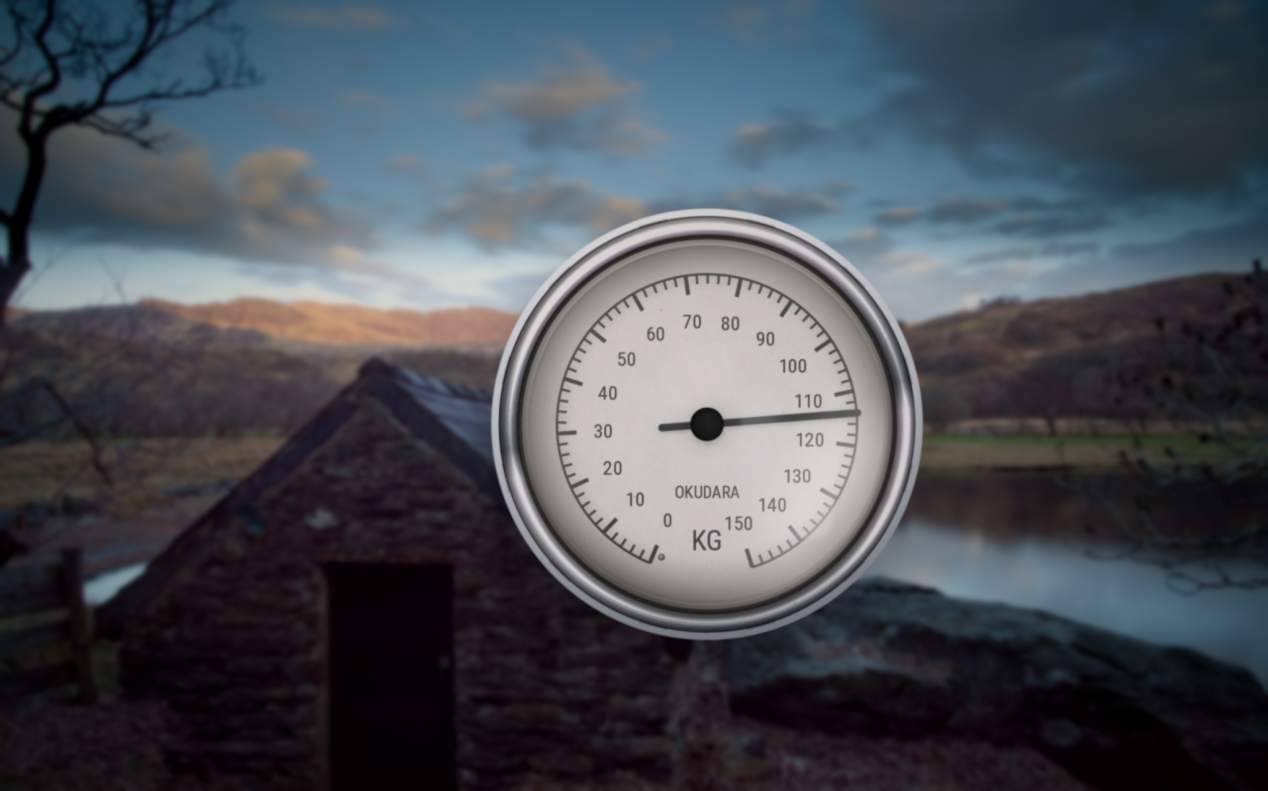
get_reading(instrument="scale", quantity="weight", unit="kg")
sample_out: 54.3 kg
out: 114 kg
